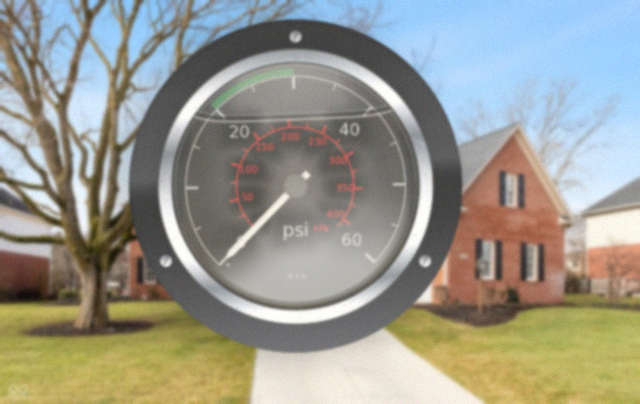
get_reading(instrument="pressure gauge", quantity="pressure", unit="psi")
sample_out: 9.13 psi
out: 0 psi
